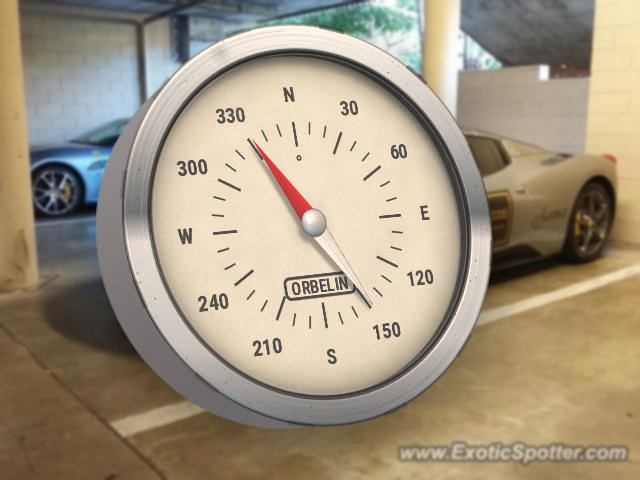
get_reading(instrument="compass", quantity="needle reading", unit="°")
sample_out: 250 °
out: 330 °
